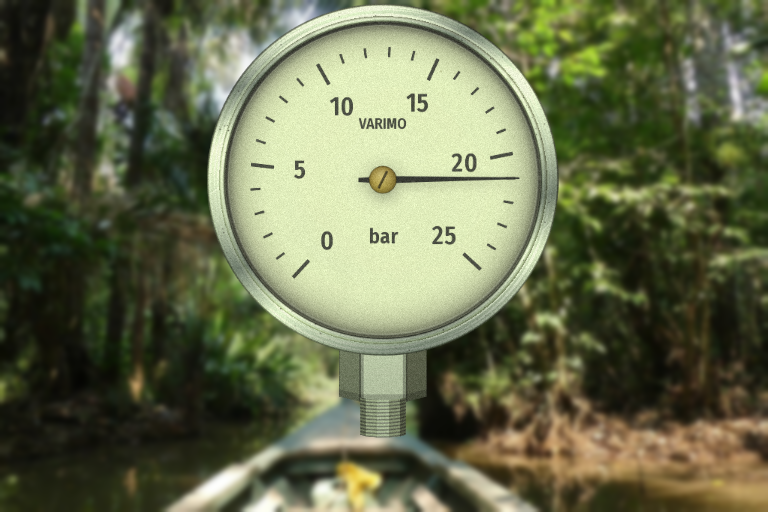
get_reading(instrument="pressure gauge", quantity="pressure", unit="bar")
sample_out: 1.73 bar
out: 21 bar
